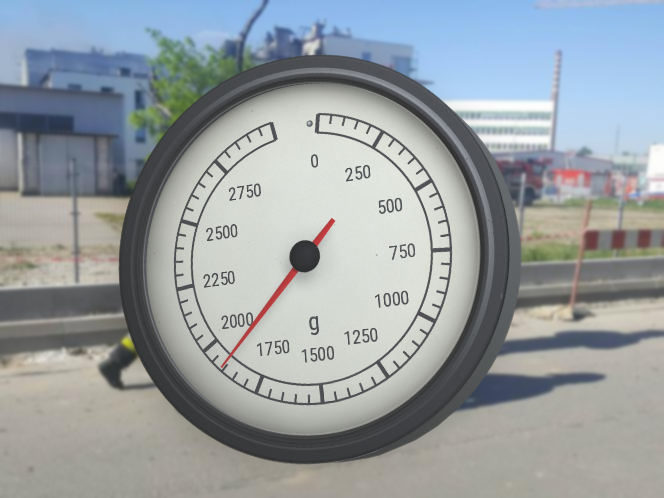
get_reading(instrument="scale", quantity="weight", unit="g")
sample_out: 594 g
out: 1900 g
